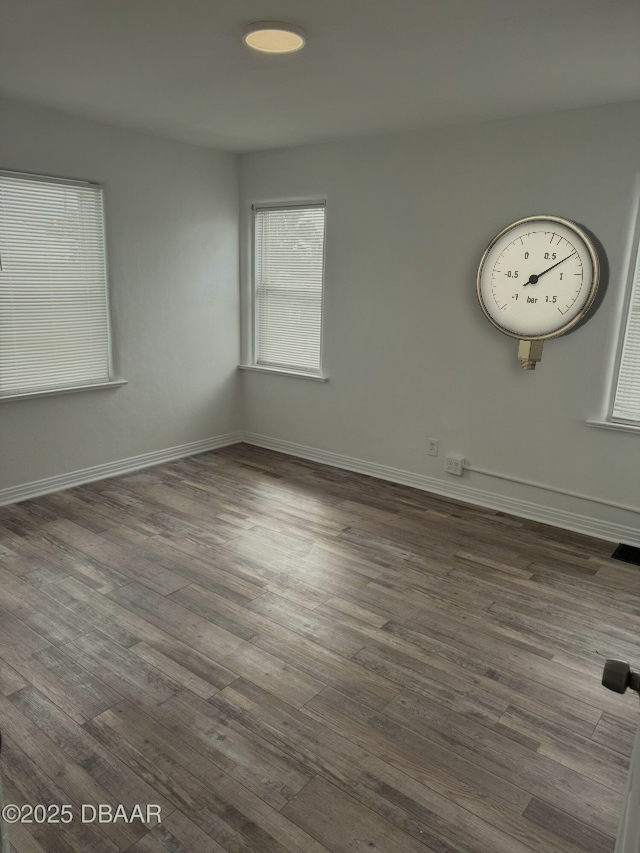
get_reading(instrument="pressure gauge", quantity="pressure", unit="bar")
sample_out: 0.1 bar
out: 0.75 bar
